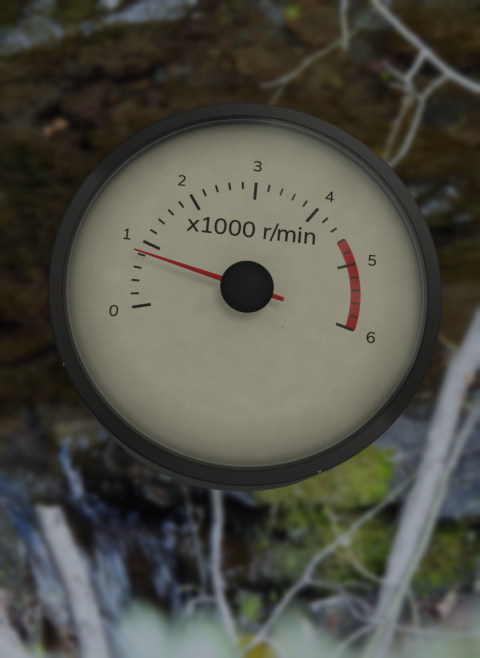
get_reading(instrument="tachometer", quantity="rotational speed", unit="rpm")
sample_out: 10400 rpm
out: 800 rpm
